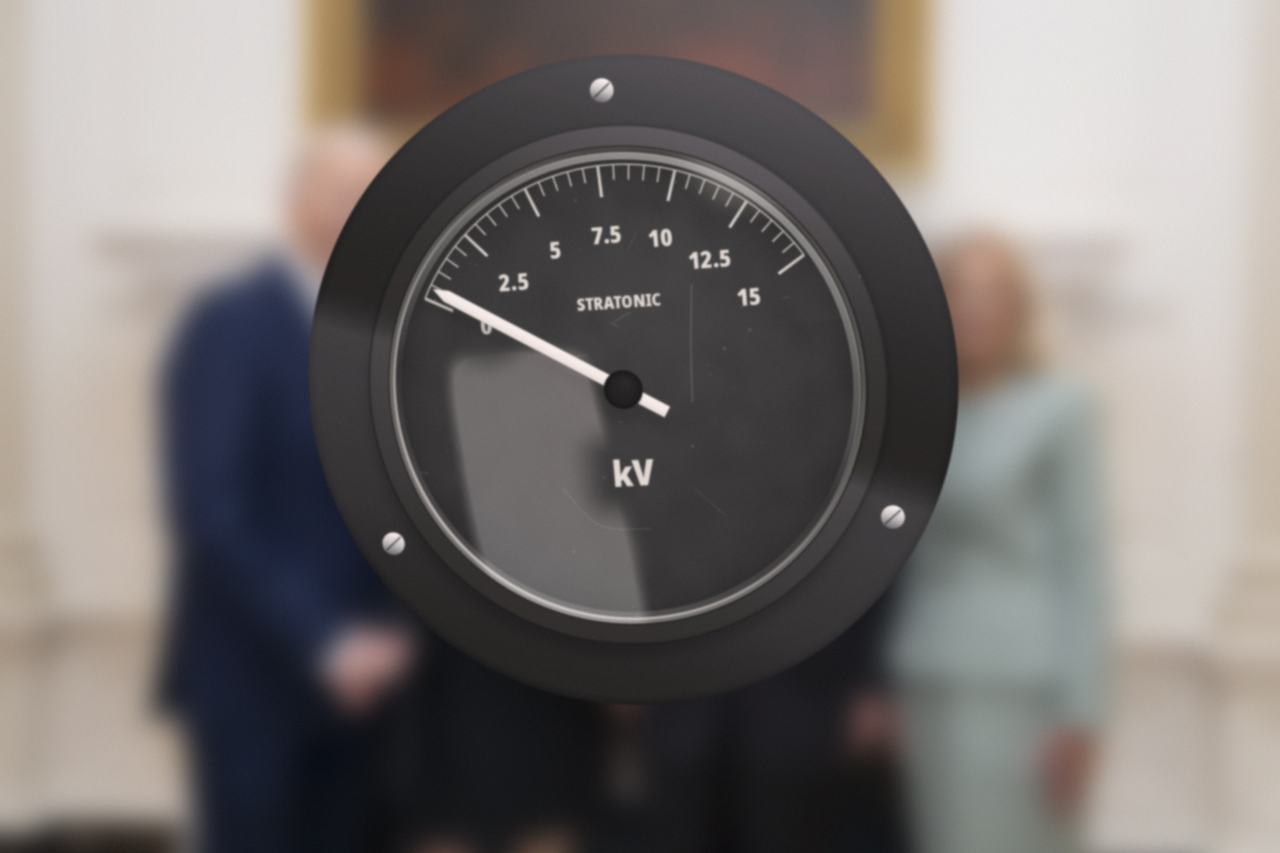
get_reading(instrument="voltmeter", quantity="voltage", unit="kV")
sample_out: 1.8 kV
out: 0.5 kV
